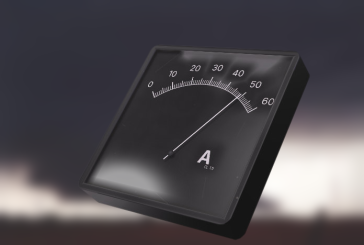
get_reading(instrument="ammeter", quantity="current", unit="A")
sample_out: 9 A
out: 50 A
